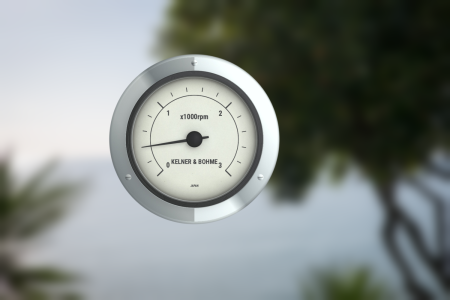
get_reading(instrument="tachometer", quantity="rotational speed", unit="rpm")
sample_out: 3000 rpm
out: 400 rpm
